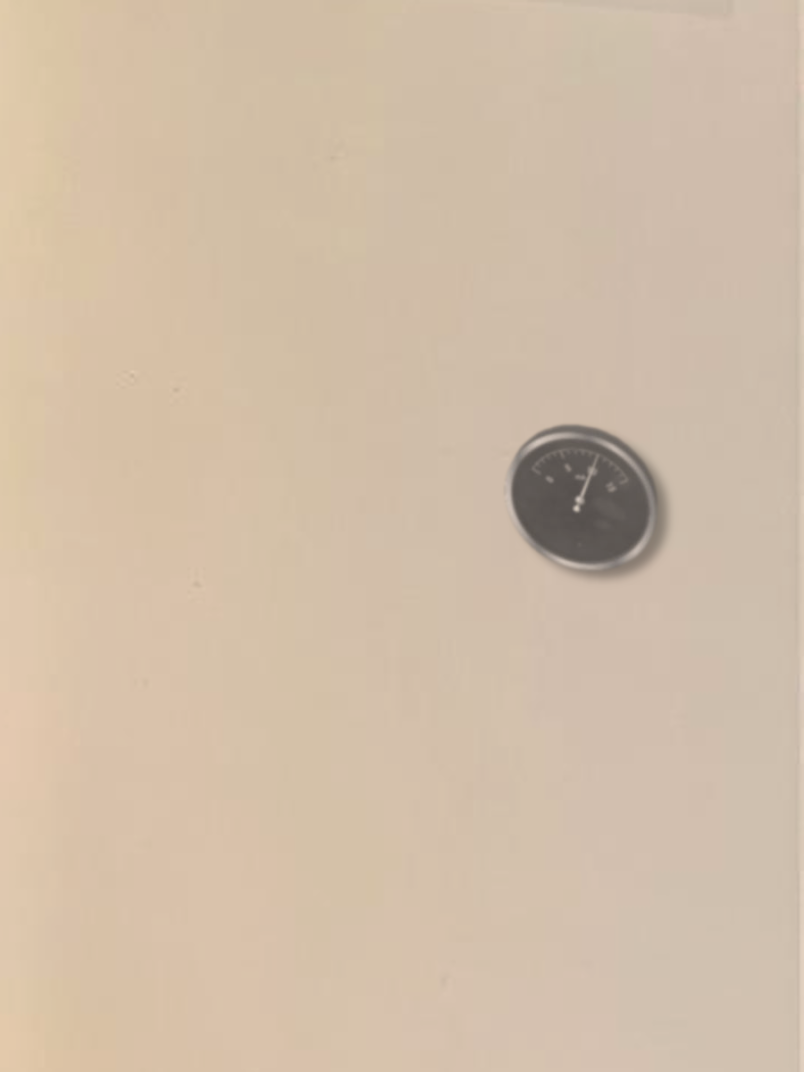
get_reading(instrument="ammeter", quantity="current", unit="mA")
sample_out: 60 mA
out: 10 mA
